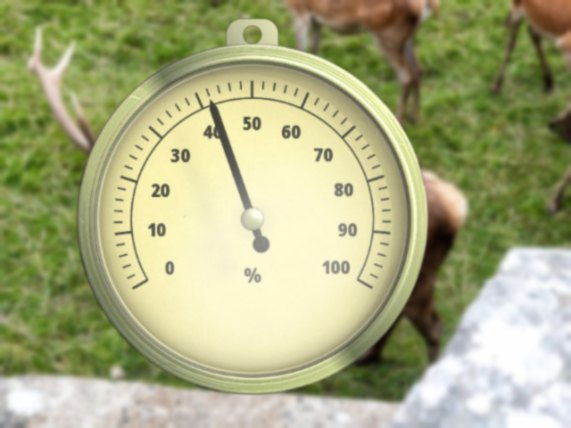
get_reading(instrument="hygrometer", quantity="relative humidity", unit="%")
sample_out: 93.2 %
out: 42 %
